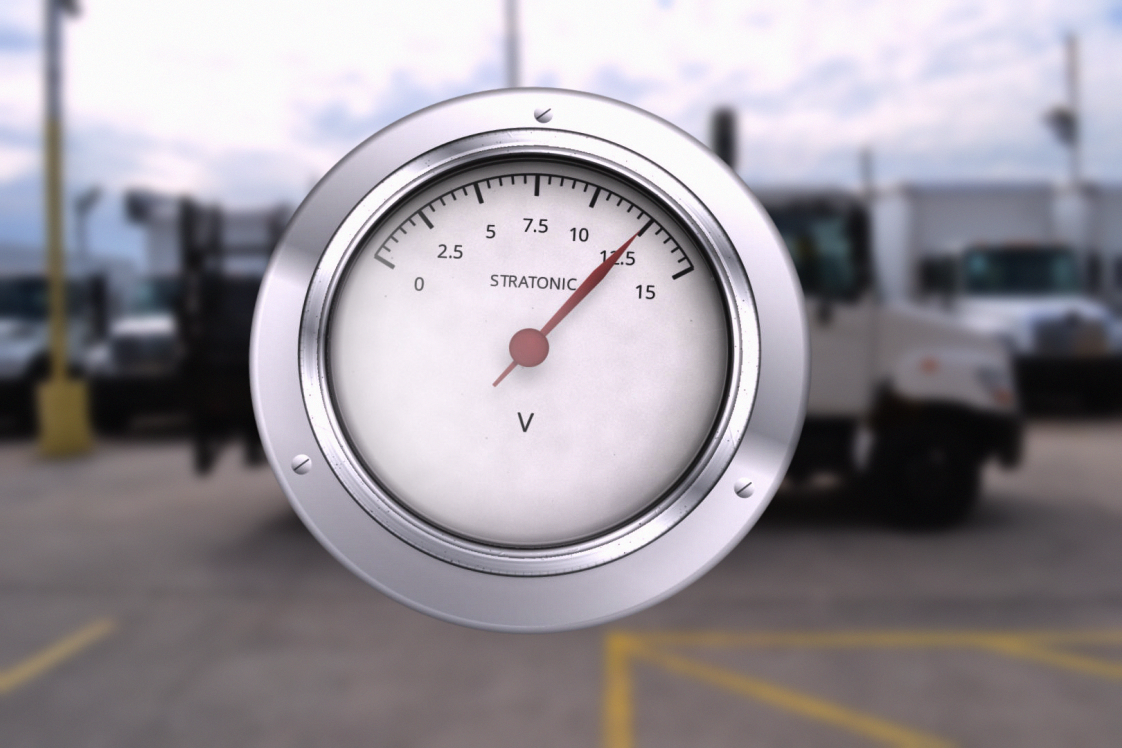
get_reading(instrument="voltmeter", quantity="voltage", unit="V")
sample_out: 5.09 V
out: 12.5 V
